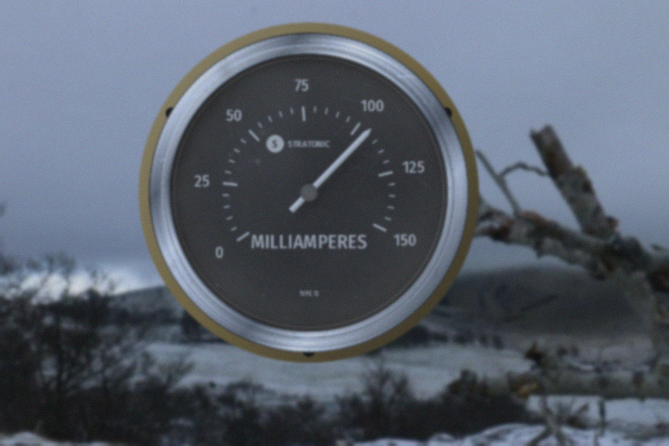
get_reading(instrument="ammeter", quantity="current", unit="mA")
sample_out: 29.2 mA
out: 105 mA
